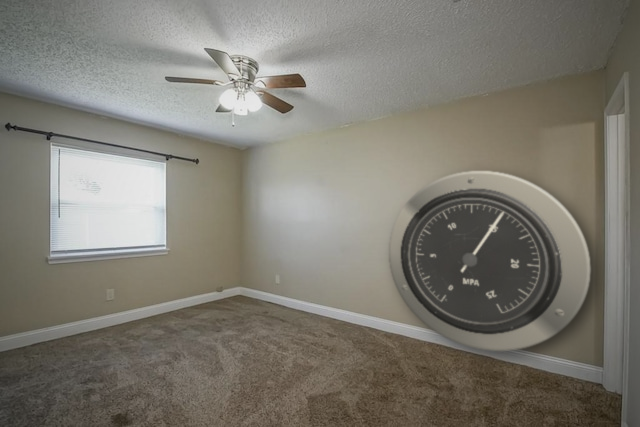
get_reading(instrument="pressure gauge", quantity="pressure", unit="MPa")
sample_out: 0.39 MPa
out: 15 MPa
